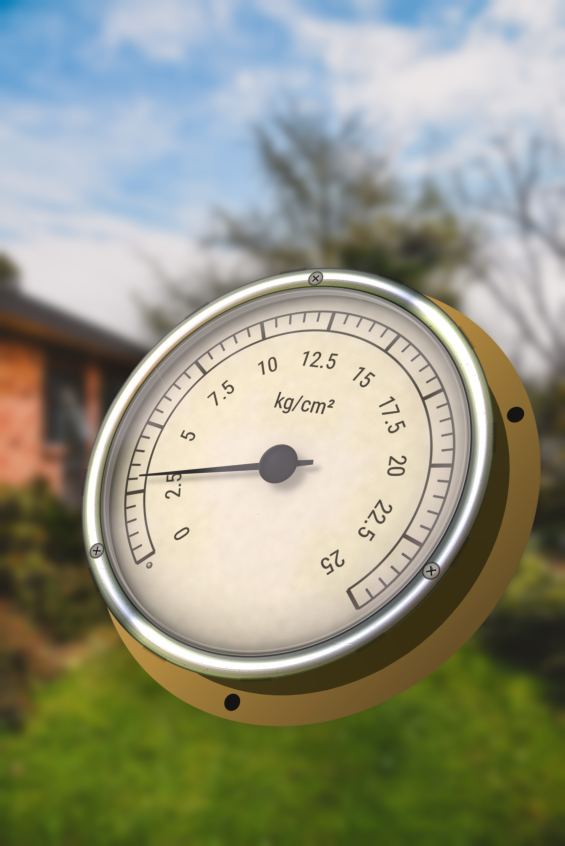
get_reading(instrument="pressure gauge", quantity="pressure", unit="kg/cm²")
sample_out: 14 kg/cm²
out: 3 kg/cm²
